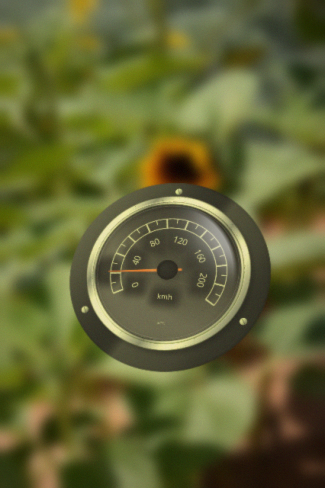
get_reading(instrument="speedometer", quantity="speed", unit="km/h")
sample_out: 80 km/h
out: 20 km/h
